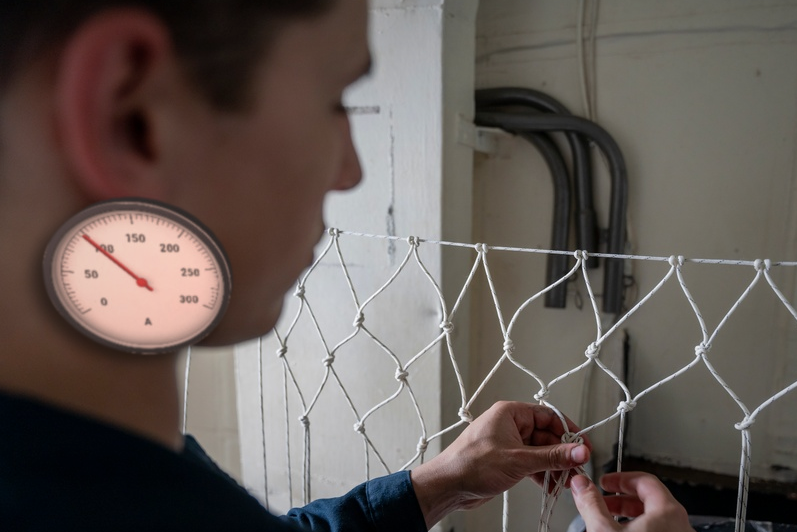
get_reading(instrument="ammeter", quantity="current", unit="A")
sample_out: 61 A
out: 100 A
